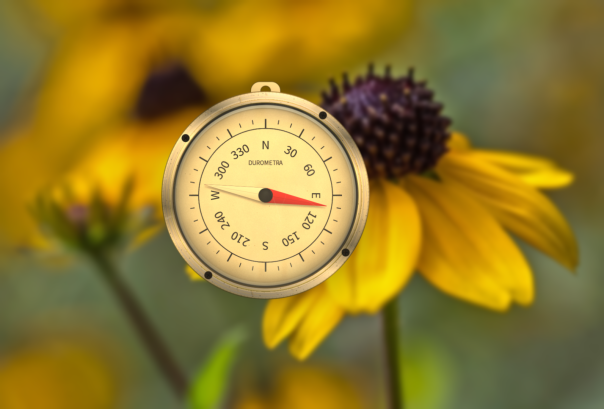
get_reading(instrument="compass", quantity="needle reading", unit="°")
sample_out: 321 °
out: 100 °
